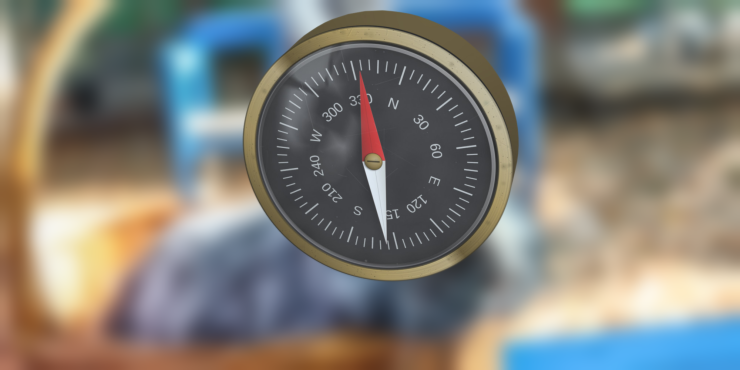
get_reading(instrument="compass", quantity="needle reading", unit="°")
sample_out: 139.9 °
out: 335 °
